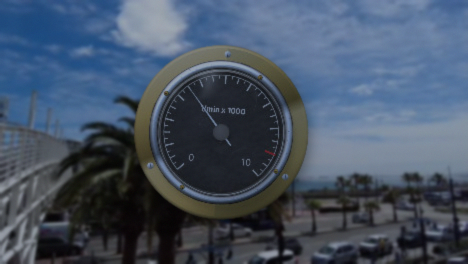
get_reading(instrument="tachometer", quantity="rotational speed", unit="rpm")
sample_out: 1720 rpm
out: 3500 rpm
